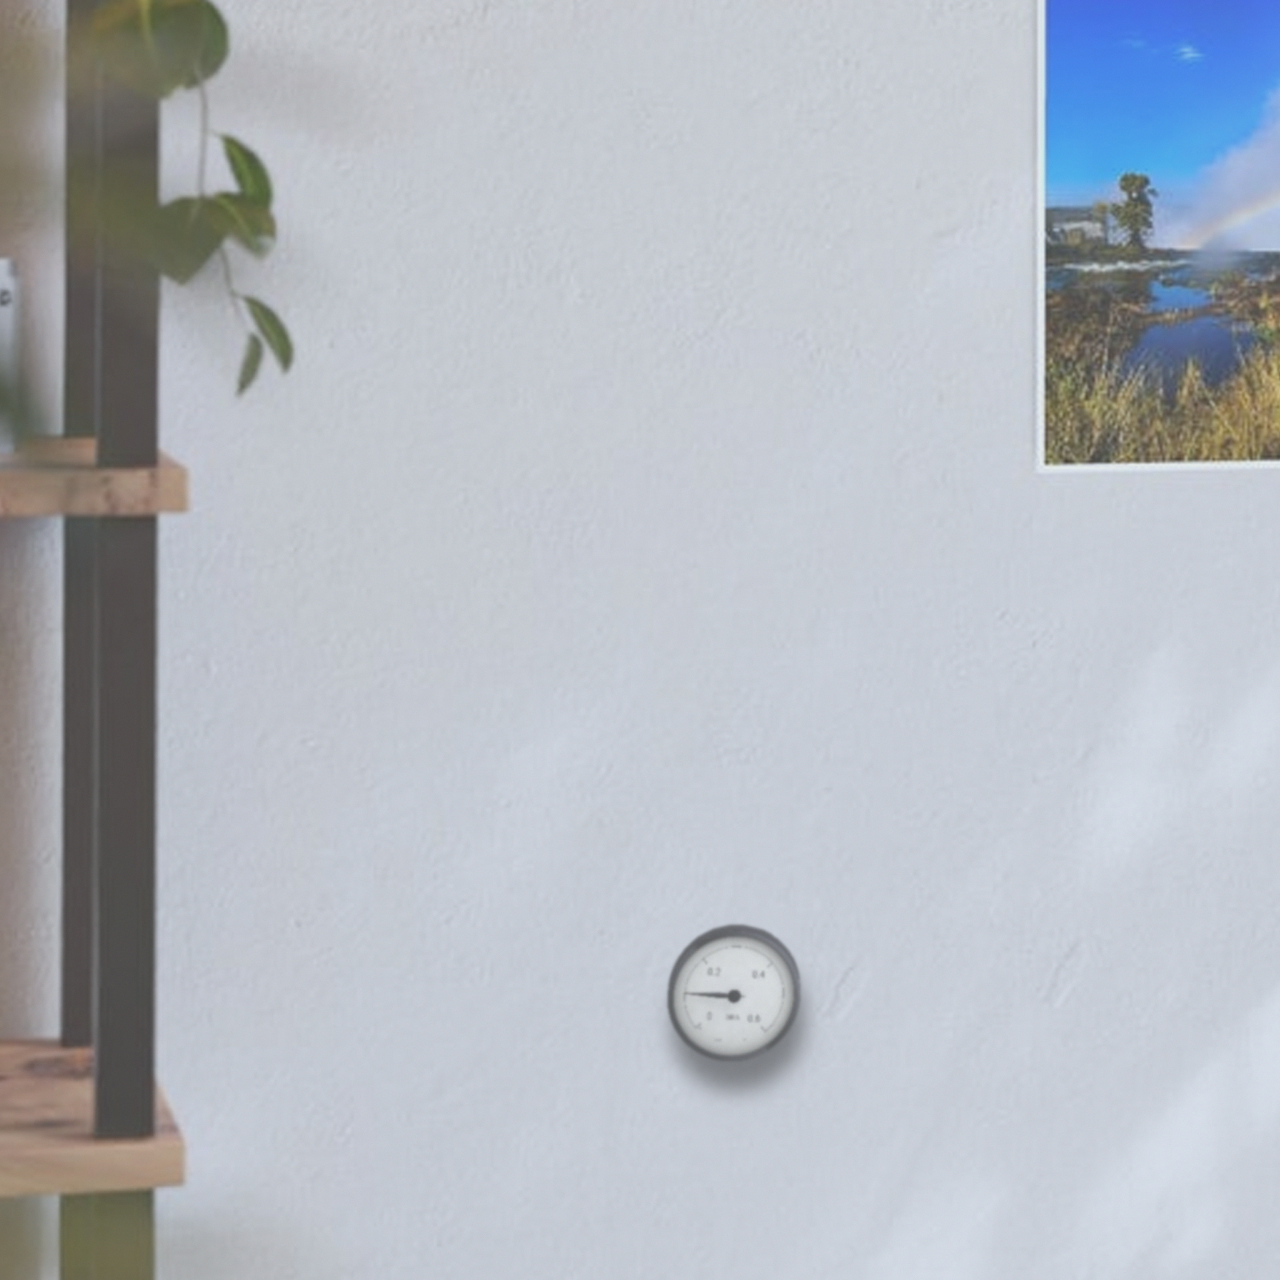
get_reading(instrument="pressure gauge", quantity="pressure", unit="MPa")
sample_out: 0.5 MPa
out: 0.1 MPa
